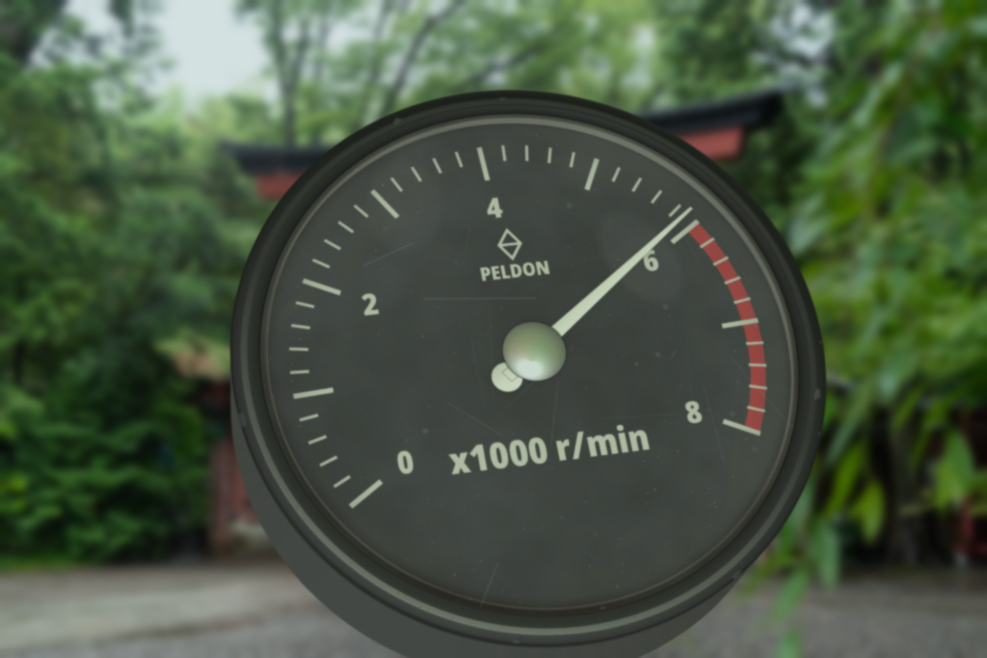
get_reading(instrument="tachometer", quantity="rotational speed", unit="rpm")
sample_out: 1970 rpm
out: 5900 rpm
